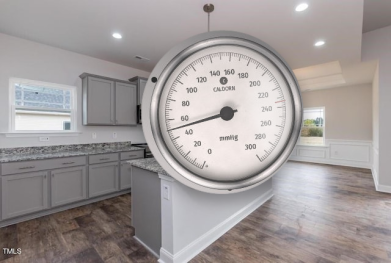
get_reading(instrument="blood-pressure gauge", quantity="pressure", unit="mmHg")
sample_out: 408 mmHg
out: 50 mmHg
